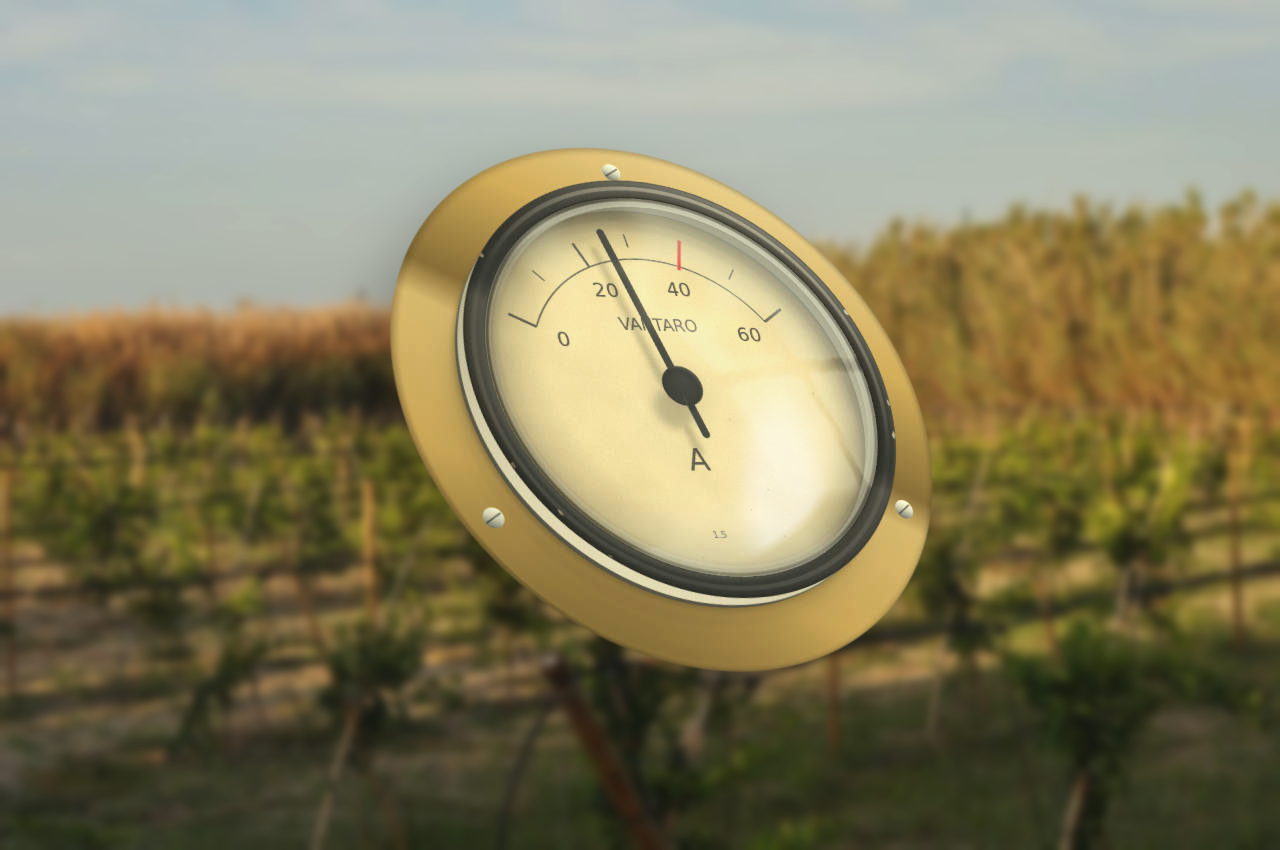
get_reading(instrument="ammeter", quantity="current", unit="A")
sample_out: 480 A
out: 25 A
